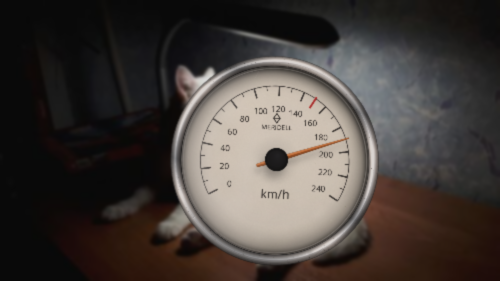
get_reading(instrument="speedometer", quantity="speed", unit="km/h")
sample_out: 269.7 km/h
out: 190 km/h
